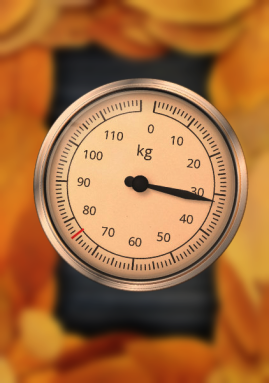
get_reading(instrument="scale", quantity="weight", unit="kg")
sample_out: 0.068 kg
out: 32 kg
